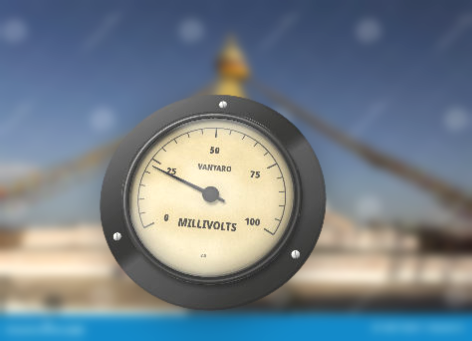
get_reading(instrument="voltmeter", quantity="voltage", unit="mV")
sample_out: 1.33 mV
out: 22.5 mV
